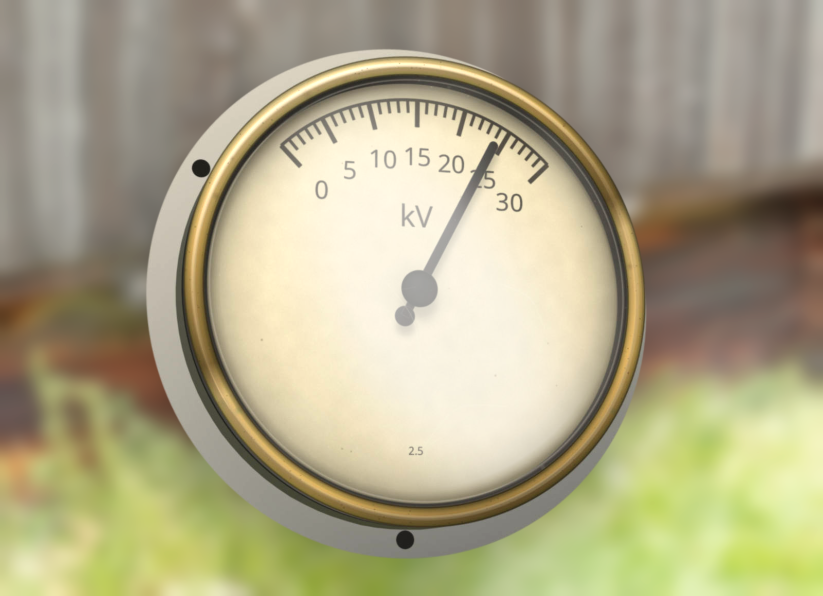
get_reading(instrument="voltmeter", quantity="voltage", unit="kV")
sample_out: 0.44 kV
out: 24 kV
